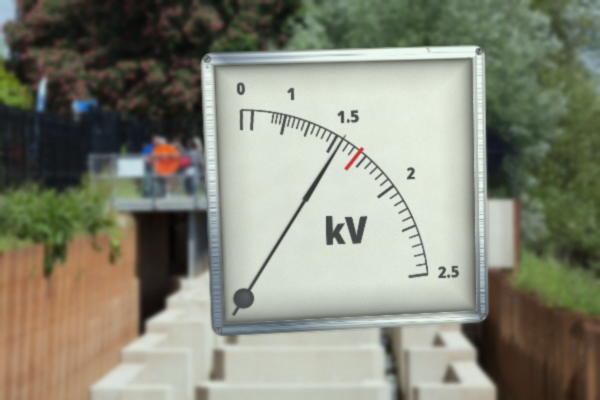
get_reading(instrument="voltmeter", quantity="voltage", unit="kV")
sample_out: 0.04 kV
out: 1.55 kV
